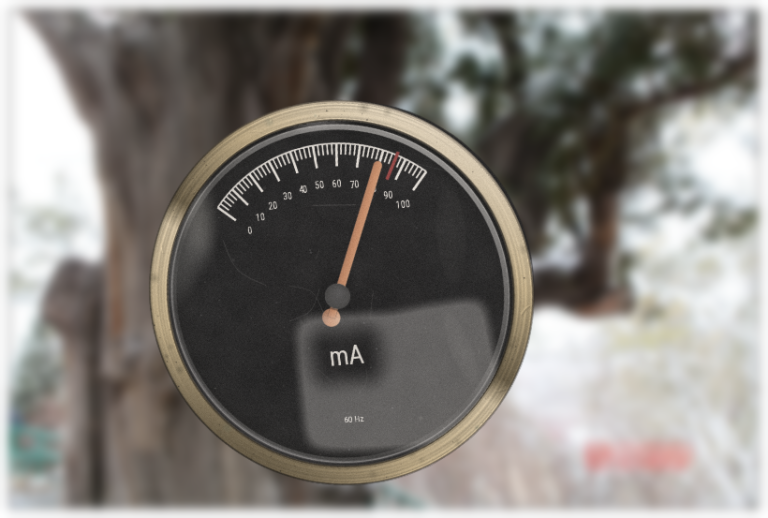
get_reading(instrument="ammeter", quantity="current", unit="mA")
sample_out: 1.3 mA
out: 80 mA
